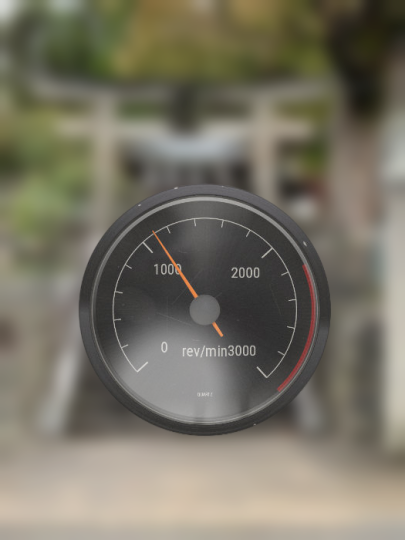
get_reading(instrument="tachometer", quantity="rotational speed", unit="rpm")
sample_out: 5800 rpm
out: 1100 rpm
